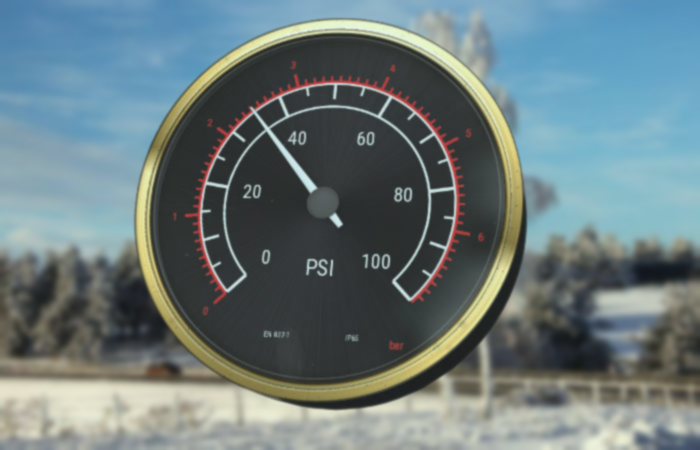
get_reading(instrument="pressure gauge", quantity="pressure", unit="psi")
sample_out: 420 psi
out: 35 psi
